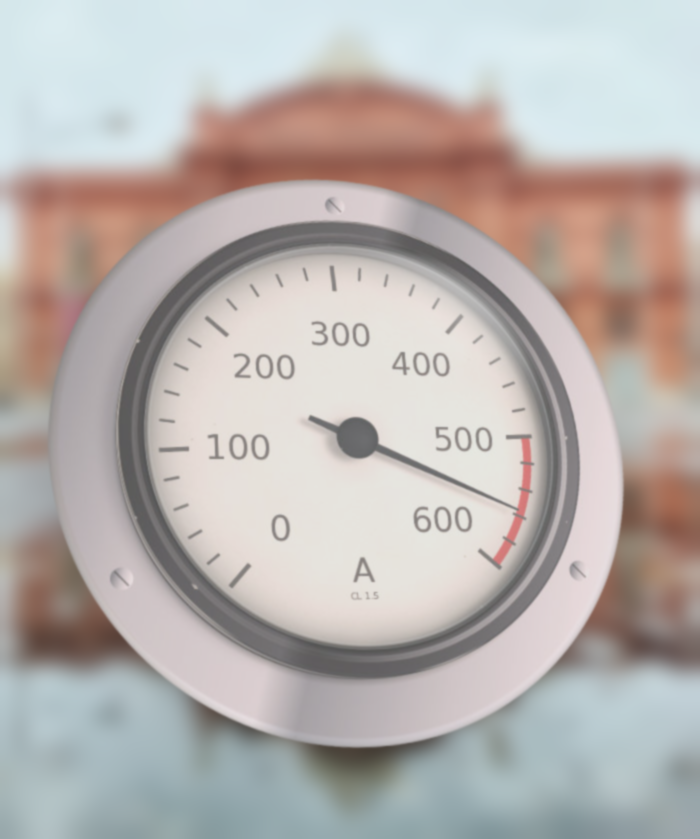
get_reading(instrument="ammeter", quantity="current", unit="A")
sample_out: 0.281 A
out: 560 A
